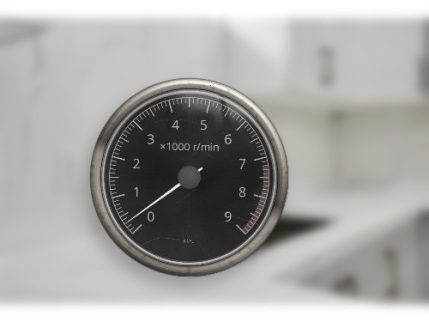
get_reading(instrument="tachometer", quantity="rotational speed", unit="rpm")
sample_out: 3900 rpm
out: 300 rpm
